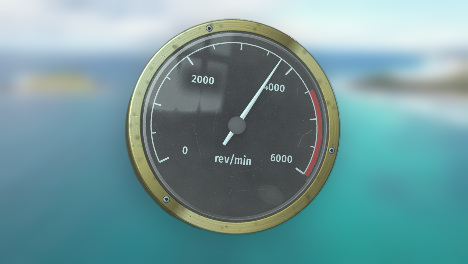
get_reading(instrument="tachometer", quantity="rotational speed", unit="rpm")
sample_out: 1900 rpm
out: 3750 rpm
